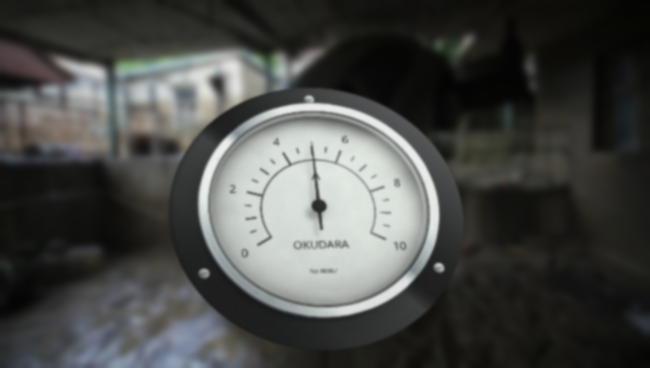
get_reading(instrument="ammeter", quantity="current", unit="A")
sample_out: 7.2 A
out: 5 A
